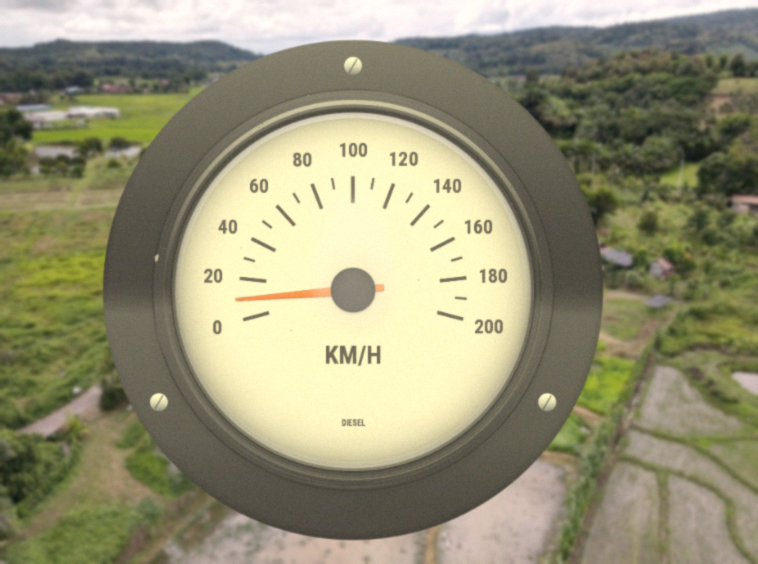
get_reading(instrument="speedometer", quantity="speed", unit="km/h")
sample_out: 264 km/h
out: 10 km/h
